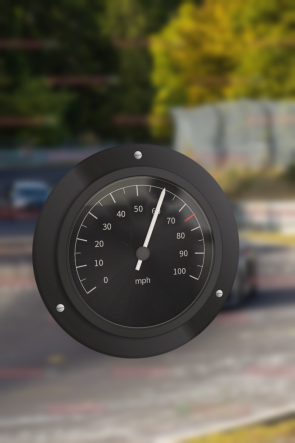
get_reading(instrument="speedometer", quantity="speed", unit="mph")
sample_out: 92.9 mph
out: 60 mph
